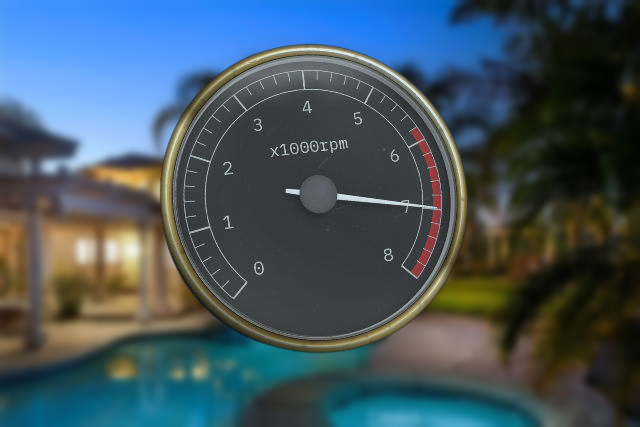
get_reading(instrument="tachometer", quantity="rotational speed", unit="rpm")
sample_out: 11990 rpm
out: 7000 rpm
